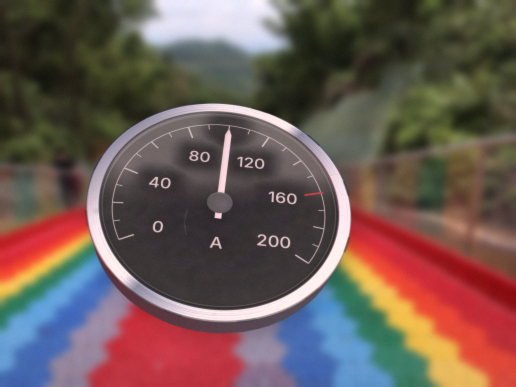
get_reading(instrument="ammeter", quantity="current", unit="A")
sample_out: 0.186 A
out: 100 A
